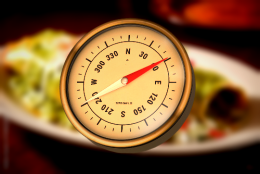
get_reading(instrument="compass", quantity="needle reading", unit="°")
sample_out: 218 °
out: 60 °
